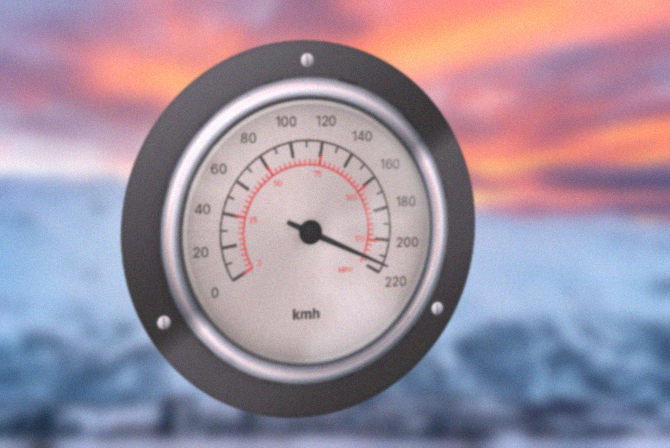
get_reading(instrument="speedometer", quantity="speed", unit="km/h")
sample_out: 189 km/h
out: 215 km/h
